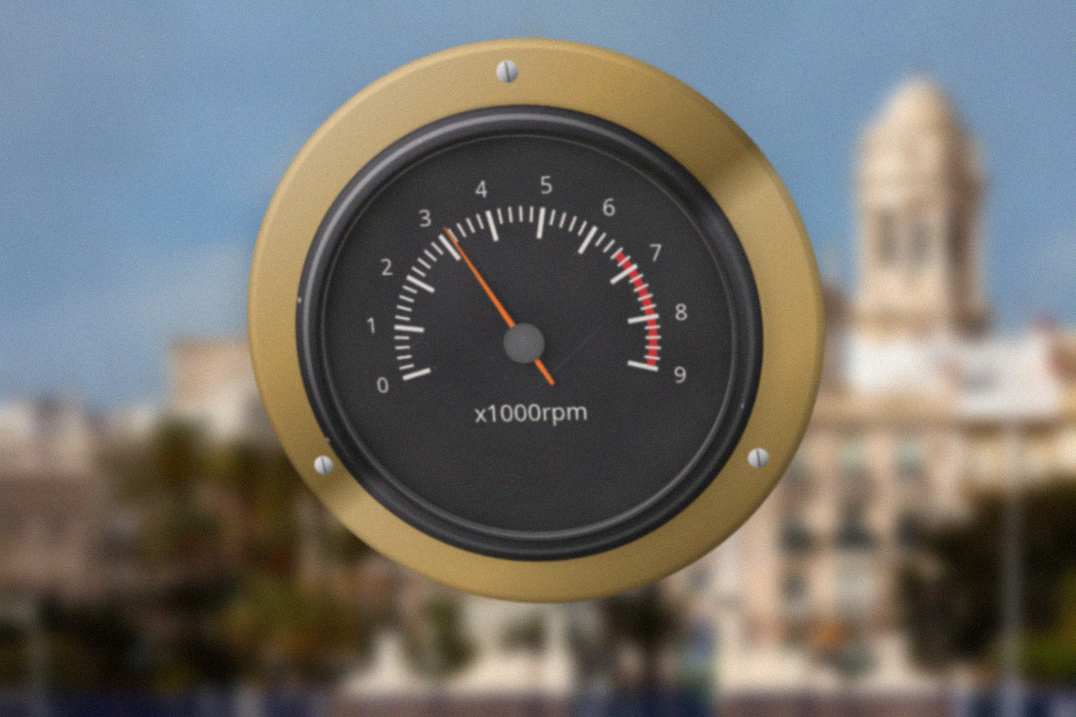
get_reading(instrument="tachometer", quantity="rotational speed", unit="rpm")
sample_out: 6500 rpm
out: 3200 rpm
